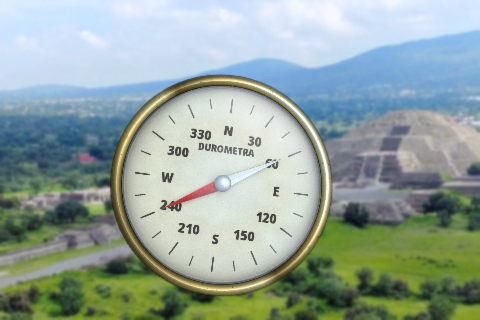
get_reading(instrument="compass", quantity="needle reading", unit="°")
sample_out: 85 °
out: 240 °
